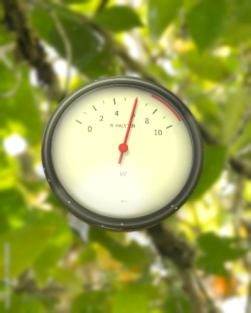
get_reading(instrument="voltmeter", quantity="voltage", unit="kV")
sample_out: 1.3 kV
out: 6 kV
